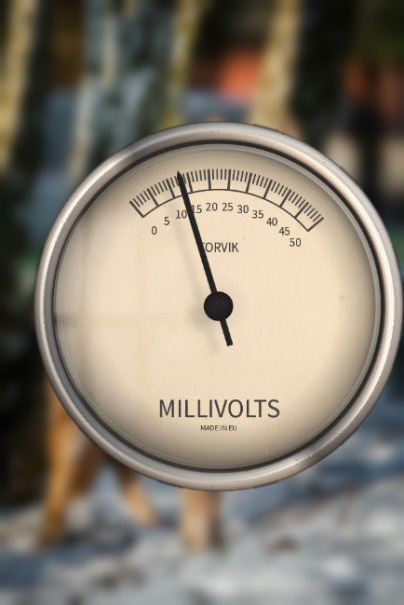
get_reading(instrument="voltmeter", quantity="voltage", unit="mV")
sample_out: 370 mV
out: 13 mV
